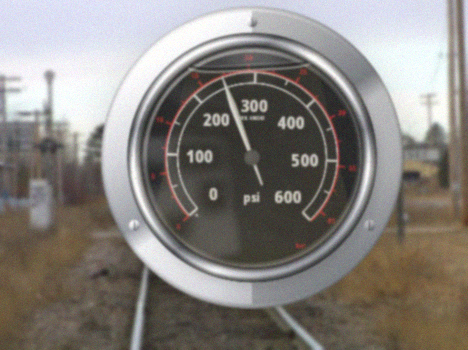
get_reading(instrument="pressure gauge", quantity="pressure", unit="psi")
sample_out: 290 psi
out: 250 psi
